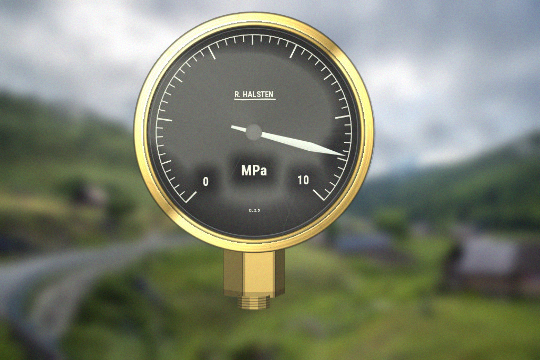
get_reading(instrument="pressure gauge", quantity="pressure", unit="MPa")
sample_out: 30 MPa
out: 8.9 MPa
